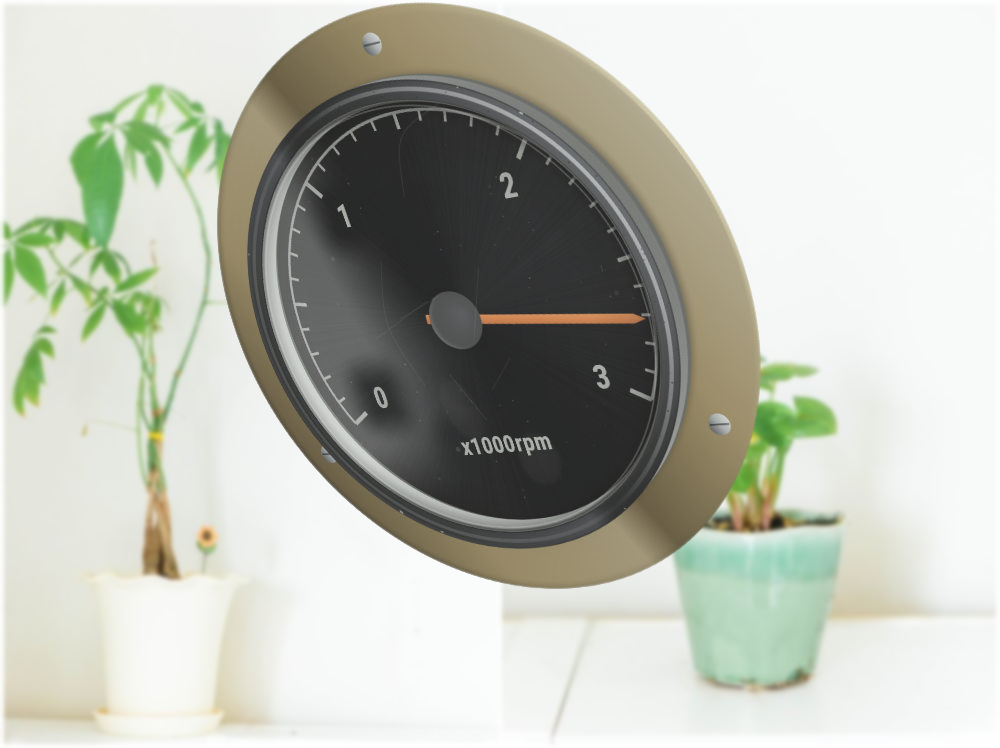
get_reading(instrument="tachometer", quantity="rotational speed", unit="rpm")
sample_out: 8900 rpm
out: 2700 rpm
